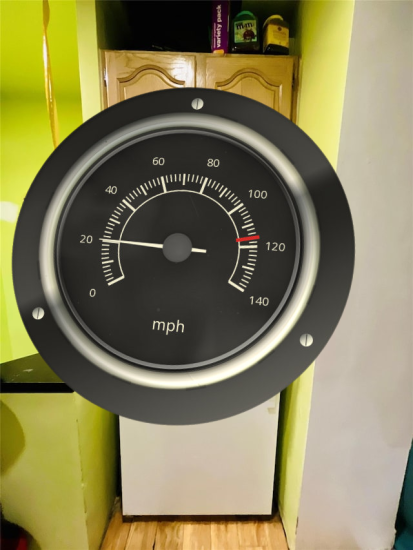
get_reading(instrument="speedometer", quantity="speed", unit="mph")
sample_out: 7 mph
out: 20 mph
